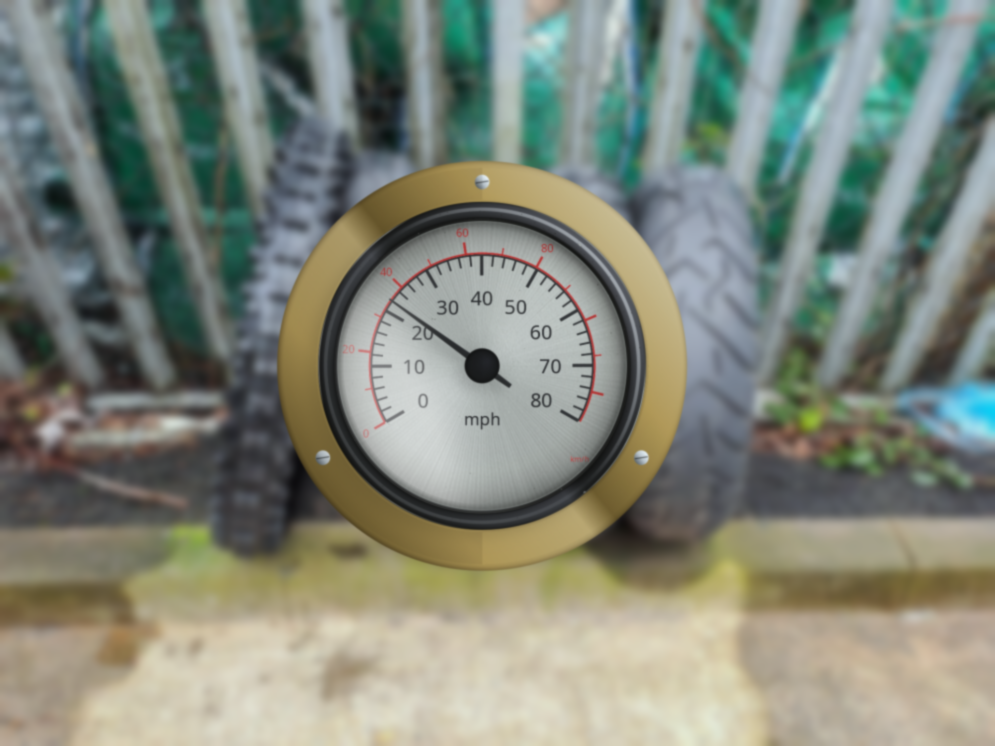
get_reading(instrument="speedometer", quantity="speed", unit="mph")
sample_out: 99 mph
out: 22 mph
